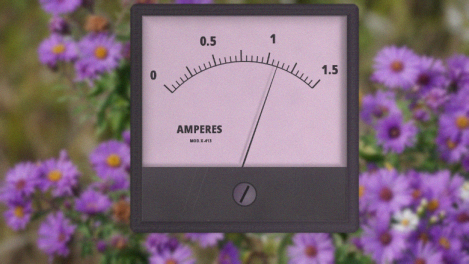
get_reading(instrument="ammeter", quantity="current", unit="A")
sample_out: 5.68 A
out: 1.1 A
